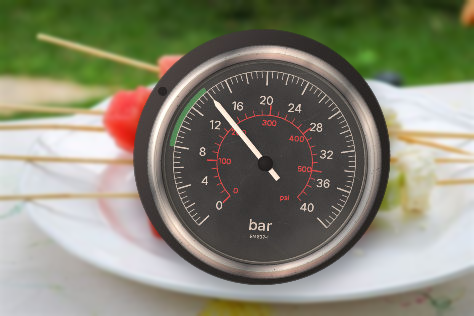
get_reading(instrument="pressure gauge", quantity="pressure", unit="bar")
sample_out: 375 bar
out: 14 bar
